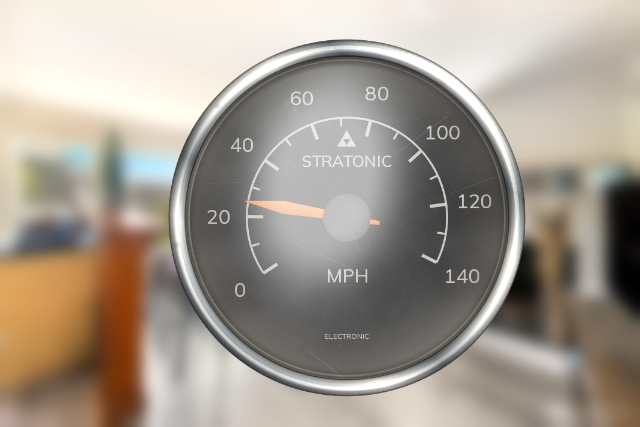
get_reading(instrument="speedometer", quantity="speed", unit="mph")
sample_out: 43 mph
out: 25 mph
